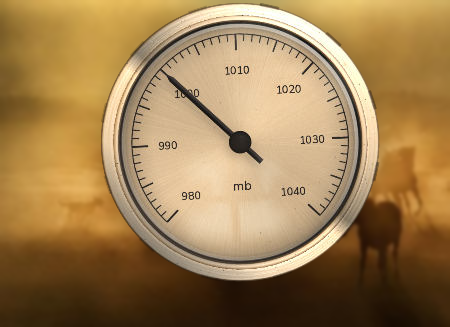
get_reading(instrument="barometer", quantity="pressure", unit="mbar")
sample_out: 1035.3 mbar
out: 1000 mbar
